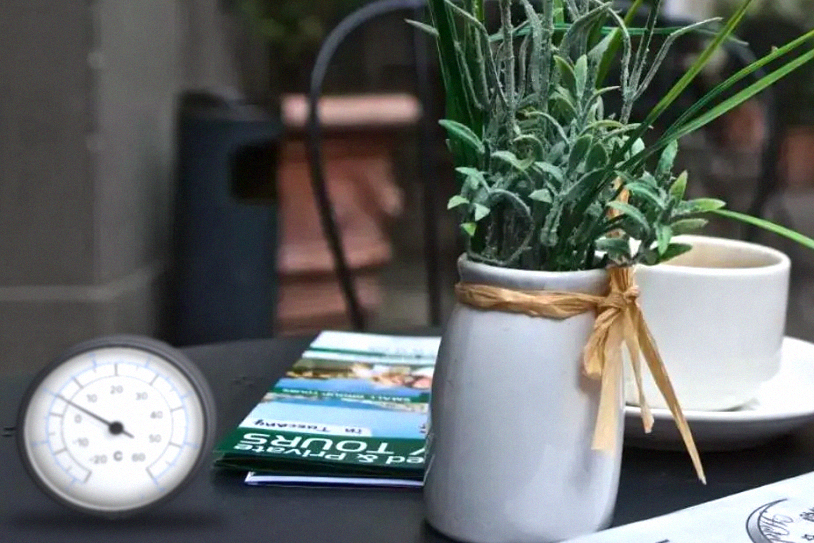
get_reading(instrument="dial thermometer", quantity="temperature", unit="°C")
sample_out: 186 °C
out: 5 °C
